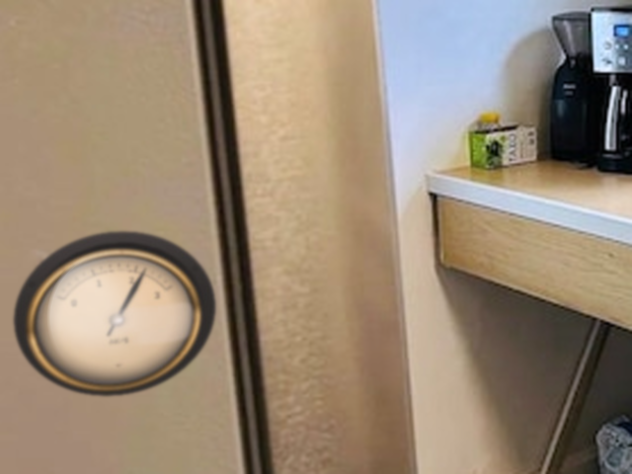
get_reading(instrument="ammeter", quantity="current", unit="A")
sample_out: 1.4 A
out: 2.2 A
